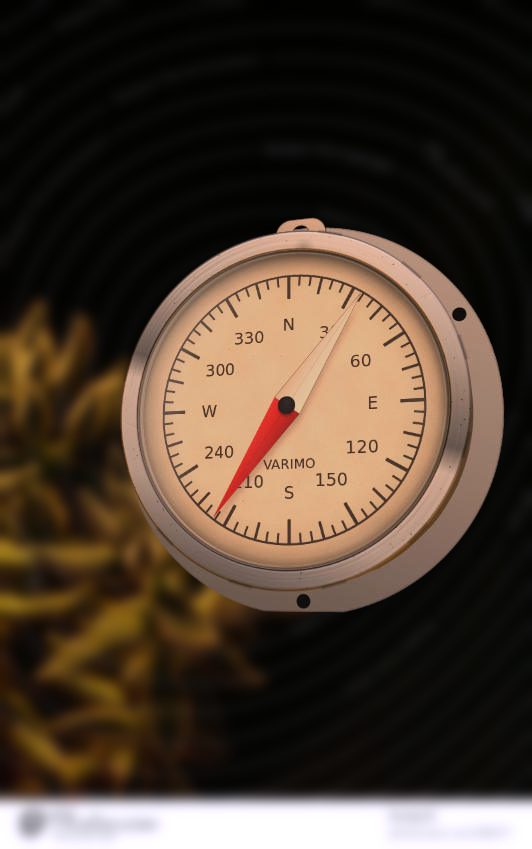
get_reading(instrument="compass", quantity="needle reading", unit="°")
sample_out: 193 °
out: 215 °
